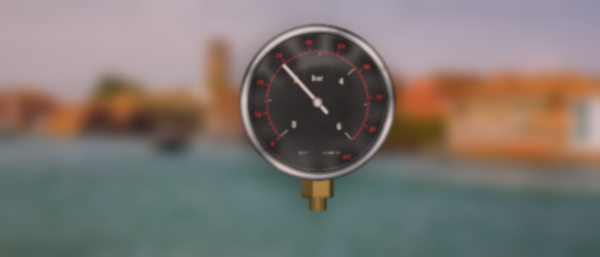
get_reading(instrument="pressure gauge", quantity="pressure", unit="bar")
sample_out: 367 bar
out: 2 bar
